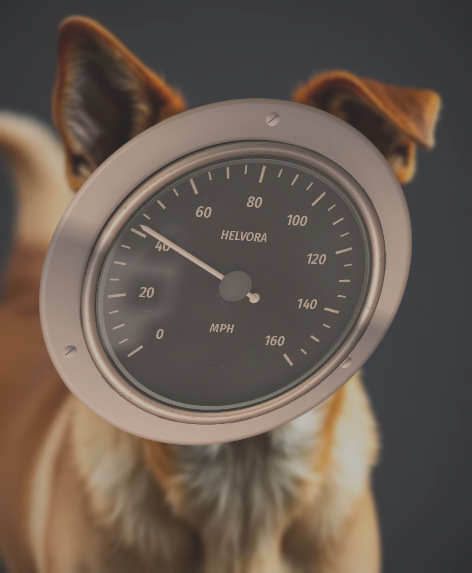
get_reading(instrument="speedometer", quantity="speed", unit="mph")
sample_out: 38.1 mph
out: 42.5 mph
